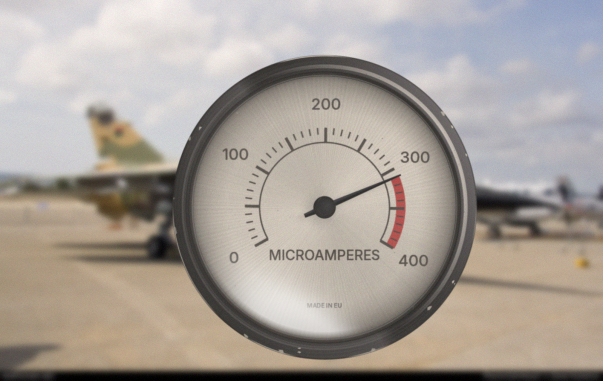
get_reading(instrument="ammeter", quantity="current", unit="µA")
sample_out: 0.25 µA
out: 310 µA
